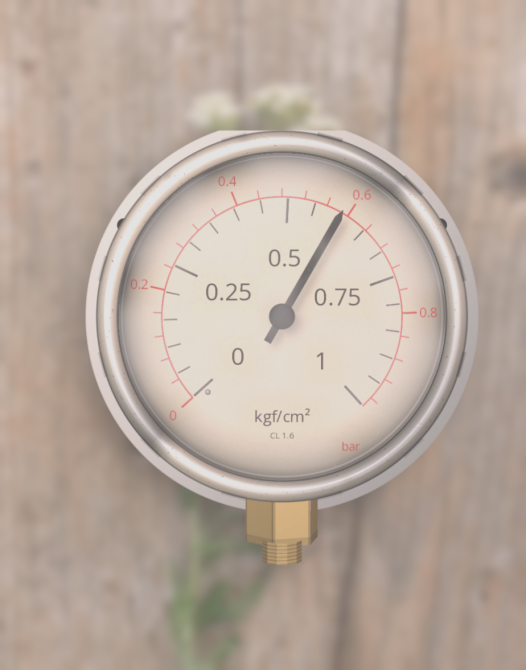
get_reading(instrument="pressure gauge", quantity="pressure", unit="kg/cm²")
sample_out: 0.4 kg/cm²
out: 0.6 kg/cm²
